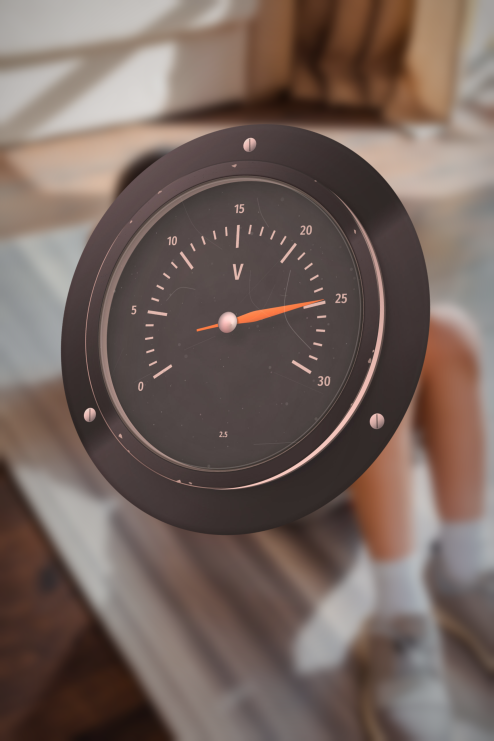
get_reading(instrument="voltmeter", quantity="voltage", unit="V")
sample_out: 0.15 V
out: 25 V
